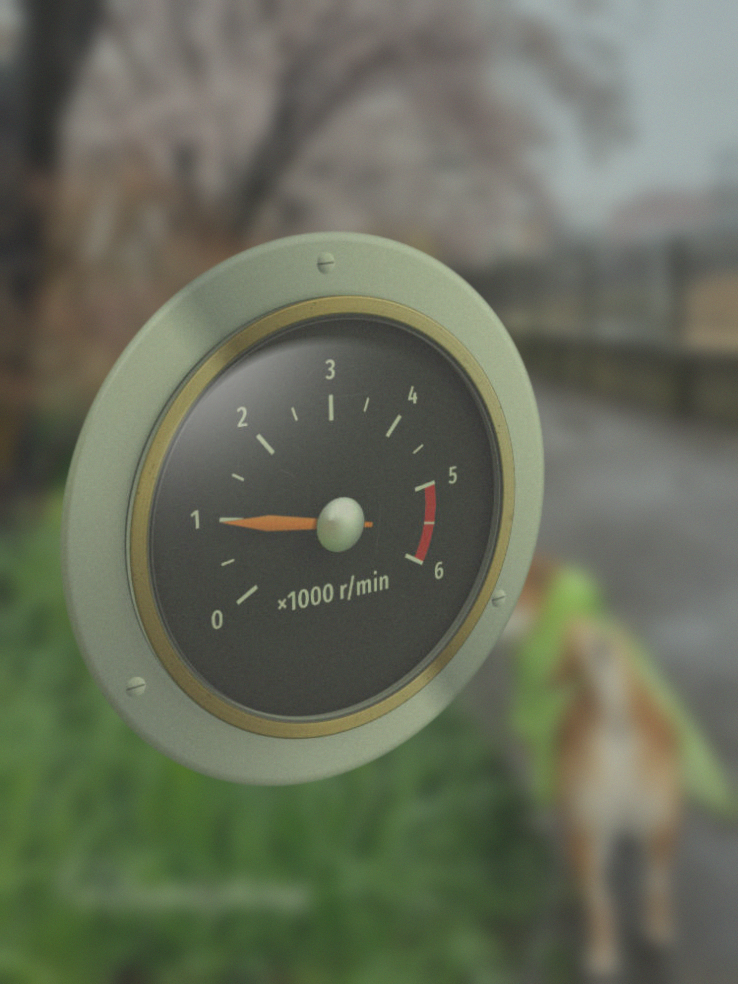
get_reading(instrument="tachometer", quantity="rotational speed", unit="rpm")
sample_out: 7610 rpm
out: 1000 rpm
